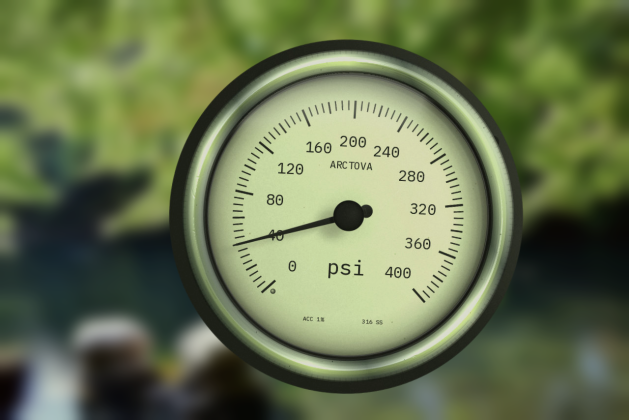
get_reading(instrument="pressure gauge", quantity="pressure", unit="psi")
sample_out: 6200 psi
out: 40 psi
